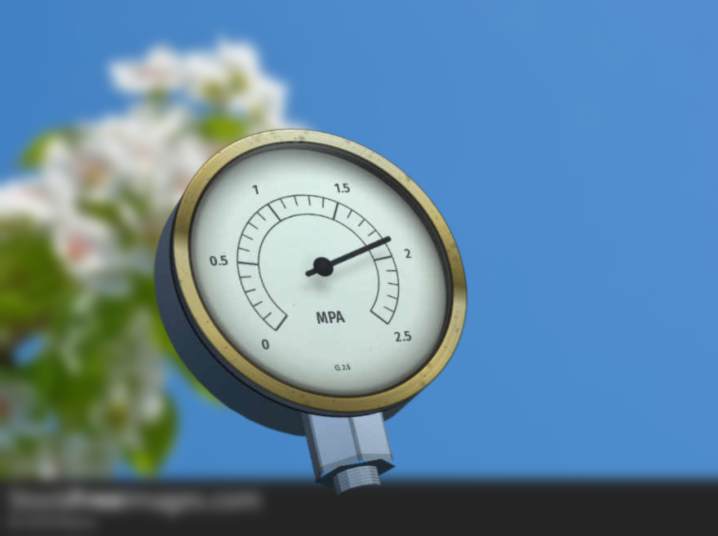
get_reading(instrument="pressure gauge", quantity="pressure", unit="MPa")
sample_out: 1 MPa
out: 1.9 MPa
